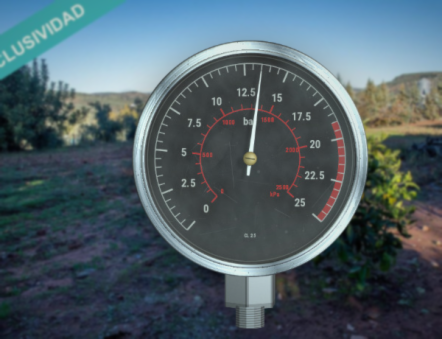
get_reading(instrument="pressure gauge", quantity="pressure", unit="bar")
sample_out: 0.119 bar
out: 13.5 bar
